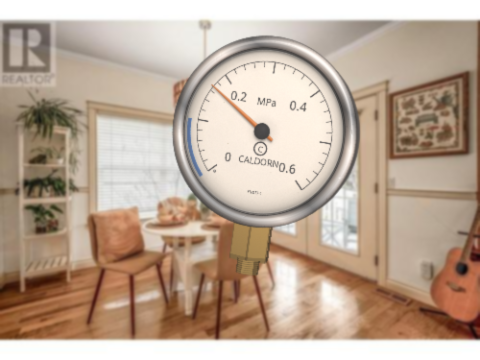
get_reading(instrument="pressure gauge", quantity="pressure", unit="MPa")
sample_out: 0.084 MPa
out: 0.17 MPa
